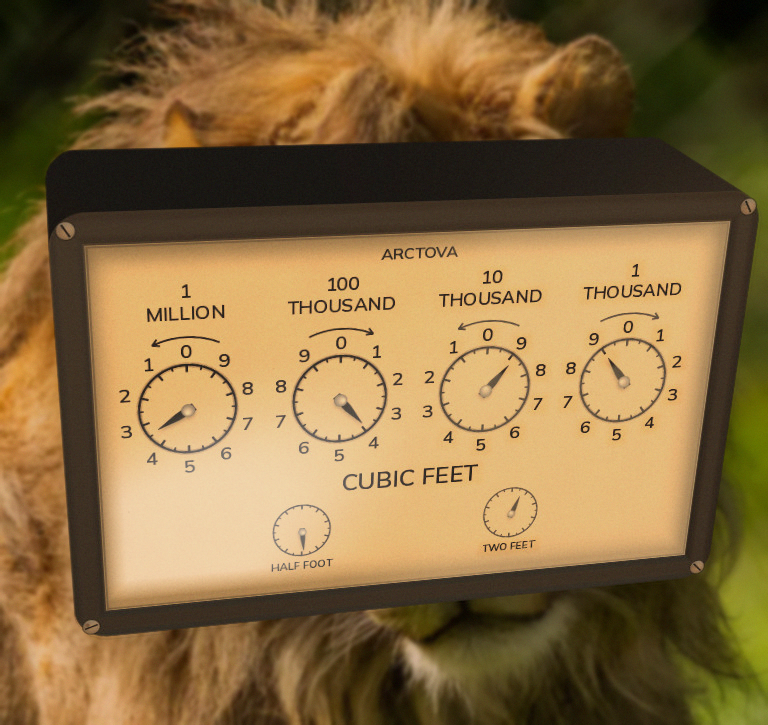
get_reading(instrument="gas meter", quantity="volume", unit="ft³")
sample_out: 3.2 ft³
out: 338900 ft³
